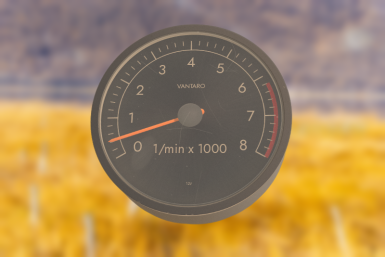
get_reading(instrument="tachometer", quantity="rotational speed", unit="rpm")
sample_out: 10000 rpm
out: 400 rpm
